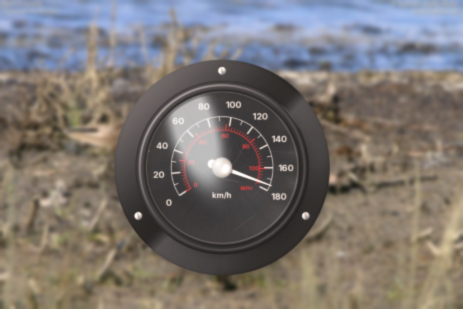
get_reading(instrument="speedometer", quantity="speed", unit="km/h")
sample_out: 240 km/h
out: 175 km/h
